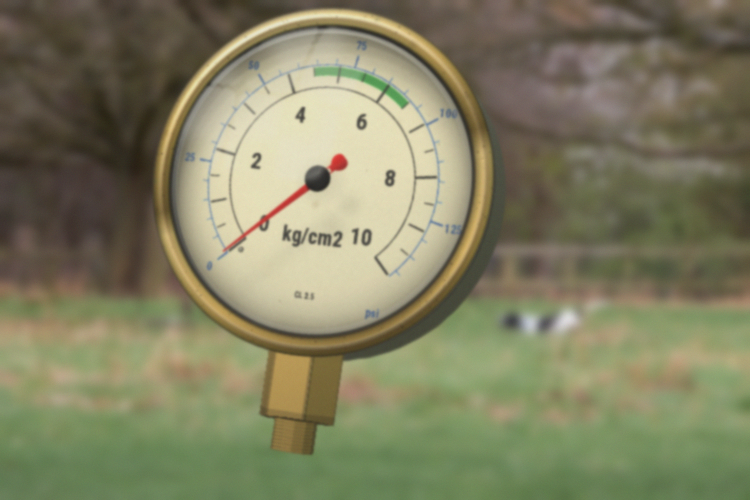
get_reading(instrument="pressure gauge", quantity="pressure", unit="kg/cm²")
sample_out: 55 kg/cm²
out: 0 kg/cm²
